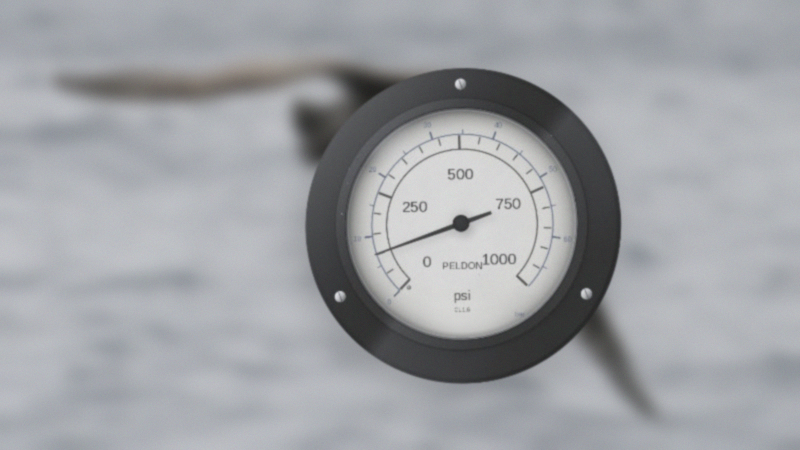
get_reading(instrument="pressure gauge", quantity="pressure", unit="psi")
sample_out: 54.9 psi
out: 100 psi
